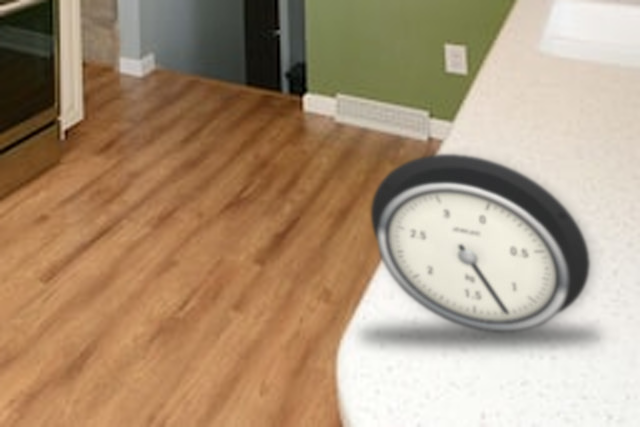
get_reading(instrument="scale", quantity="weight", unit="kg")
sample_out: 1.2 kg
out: 1.25 kg
